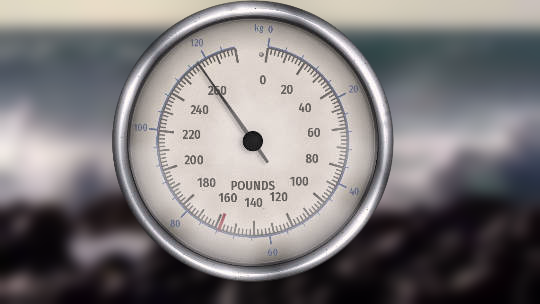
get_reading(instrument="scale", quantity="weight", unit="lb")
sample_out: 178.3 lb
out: 260 lb
